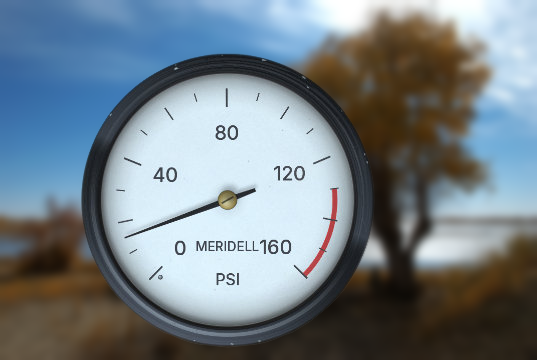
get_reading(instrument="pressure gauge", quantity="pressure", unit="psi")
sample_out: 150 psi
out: 15 psi
